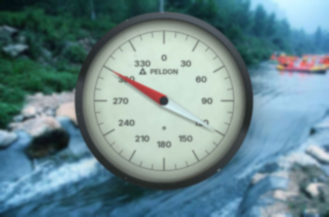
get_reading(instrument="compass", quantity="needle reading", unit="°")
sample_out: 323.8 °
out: 300 °
